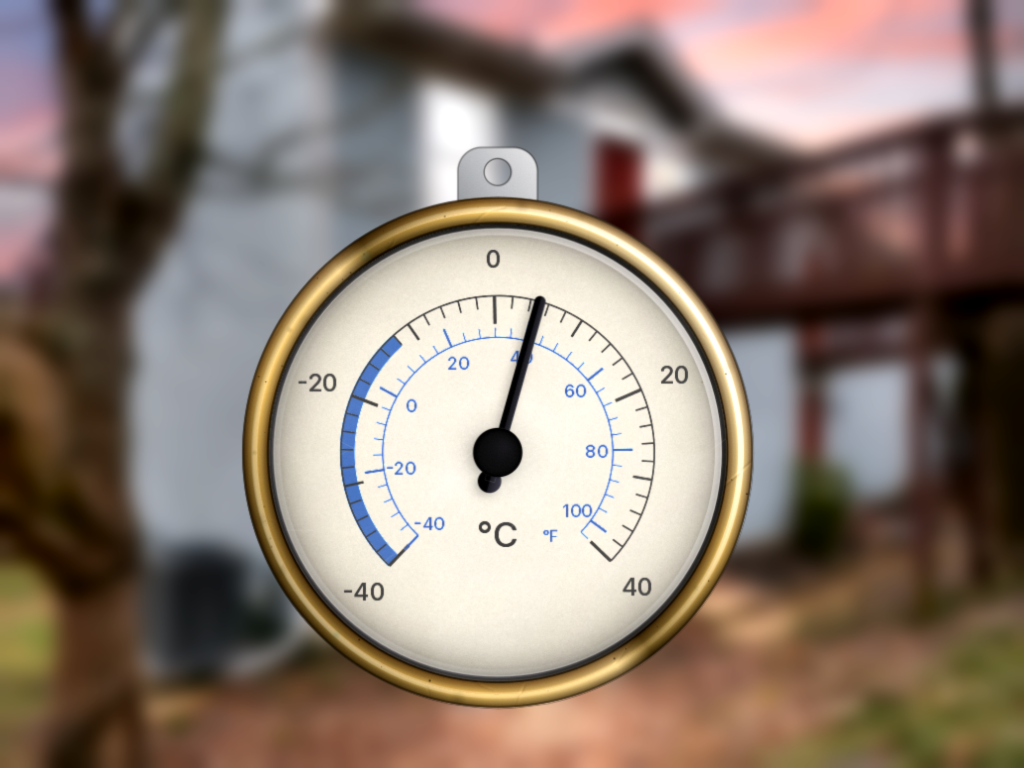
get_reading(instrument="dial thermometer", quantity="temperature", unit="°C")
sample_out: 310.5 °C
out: 5 °C
